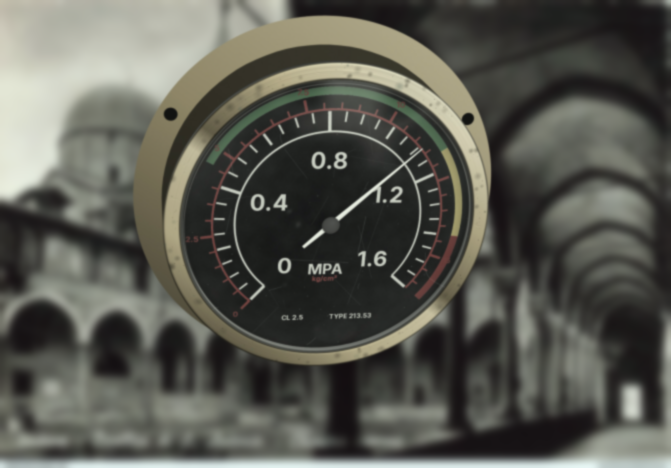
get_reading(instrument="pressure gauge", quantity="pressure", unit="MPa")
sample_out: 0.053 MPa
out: 1.1 MPa
